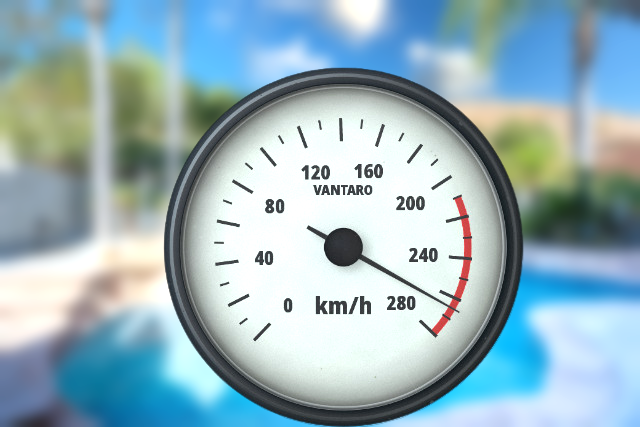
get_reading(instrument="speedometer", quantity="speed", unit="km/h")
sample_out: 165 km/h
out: 265 km/h
